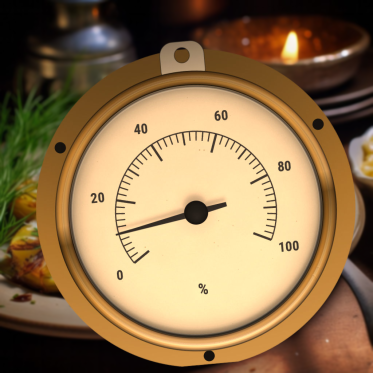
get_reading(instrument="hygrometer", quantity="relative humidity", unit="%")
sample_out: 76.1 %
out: 10 %
